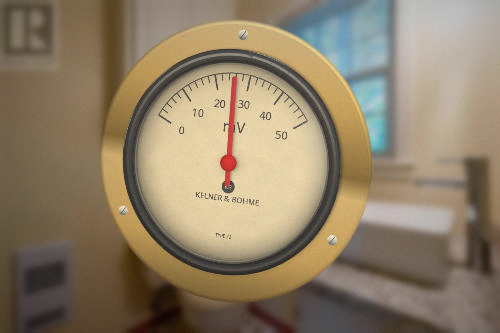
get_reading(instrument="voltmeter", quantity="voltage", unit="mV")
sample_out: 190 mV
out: 26 mV
